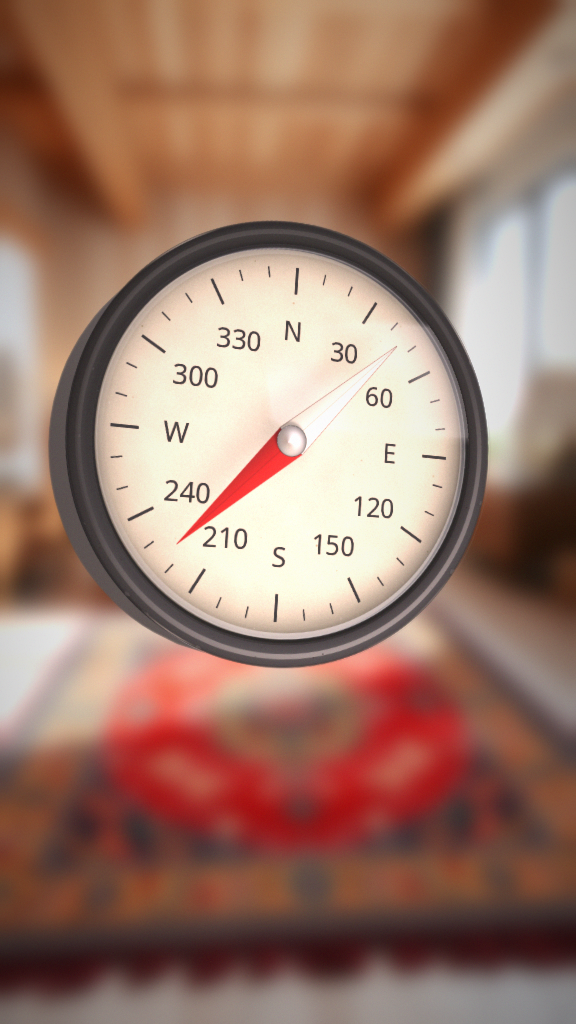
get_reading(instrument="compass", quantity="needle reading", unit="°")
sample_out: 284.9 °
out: 225 °
